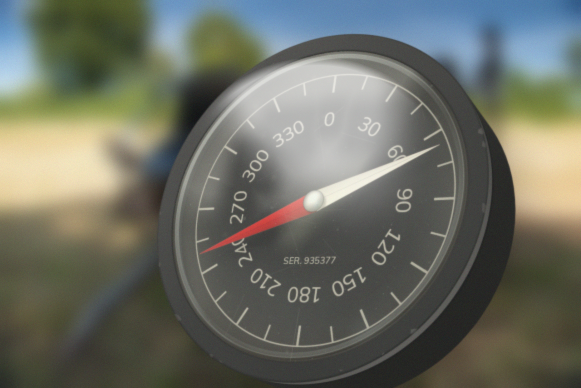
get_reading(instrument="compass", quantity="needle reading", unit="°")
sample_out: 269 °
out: 247.5 °
